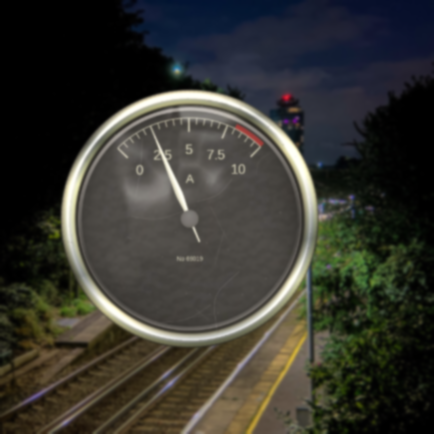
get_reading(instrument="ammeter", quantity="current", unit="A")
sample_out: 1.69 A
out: 2.5 A
